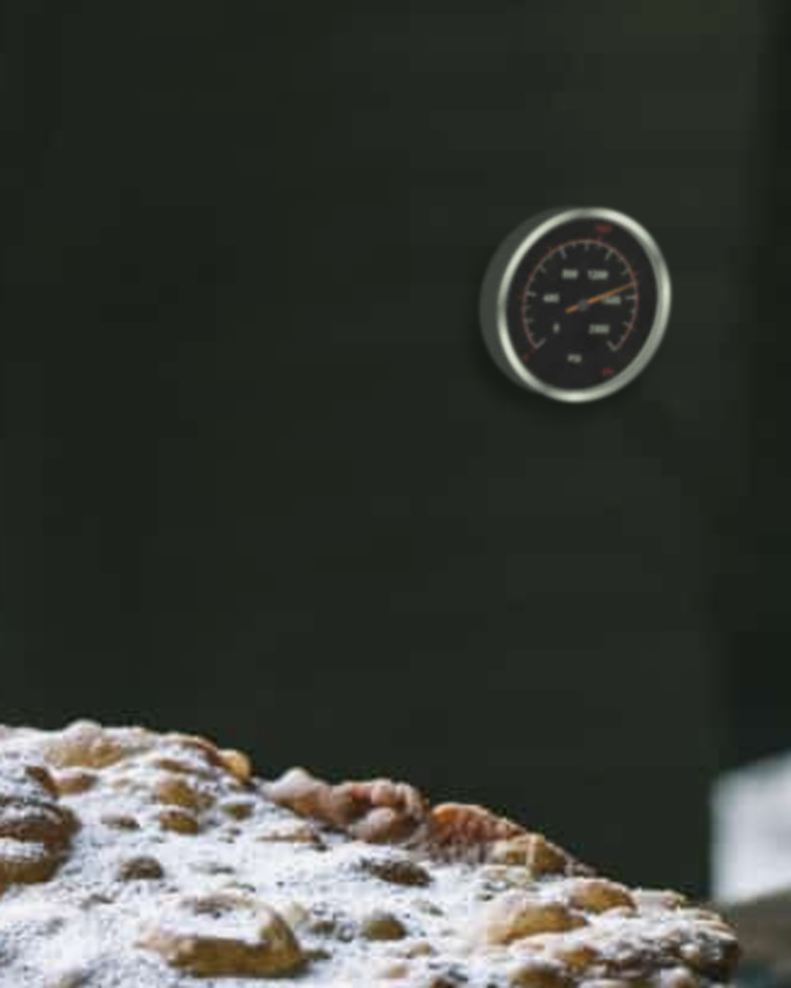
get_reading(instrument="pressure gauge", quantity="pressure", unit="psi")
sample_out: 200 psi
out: 1500 psi
